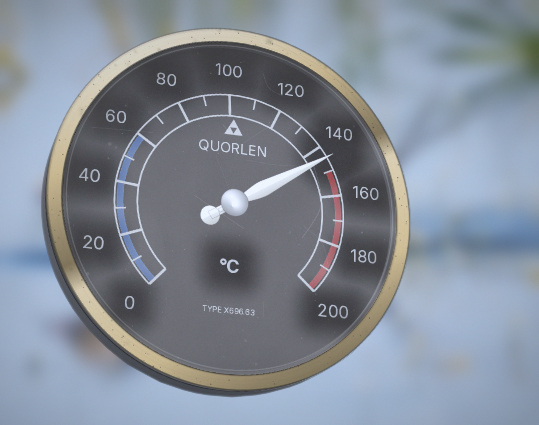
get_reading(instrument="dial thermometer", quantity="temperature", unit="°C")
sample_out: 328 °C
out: 145 °C
